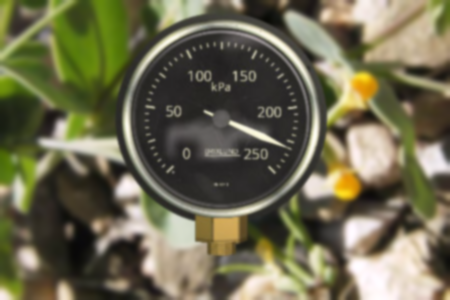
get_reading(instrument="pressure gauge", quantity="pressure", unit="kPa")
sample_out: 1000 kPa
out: 230 kPa
